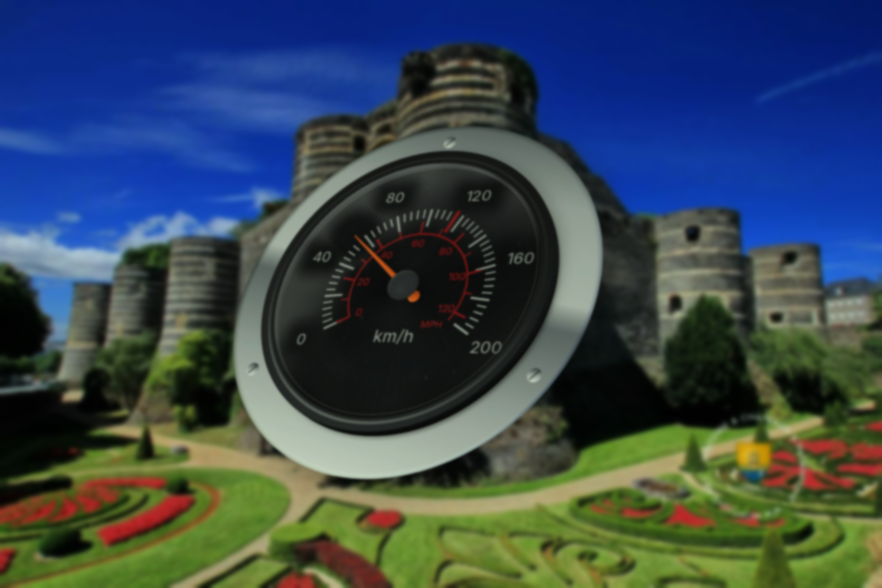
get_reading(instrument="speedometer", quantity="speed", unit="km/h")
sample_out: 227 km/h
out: 56 km/h
